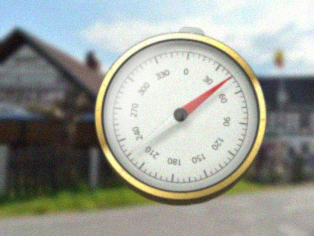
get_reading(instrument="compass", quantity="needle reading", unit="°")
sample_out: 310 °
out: 45 °
